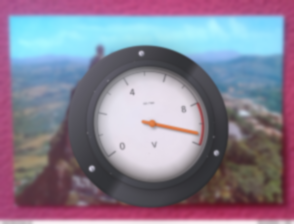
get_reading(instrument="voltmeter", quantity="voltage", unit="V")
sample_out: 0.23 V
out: 9.5 V
